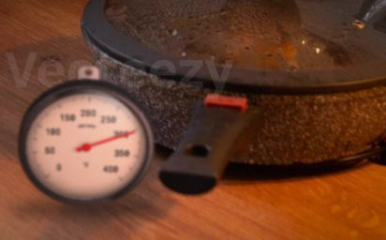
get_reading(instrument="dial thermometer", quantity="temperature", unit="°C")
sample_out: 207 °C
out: 300 °C
